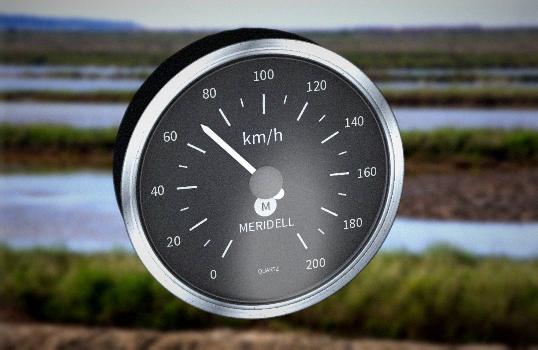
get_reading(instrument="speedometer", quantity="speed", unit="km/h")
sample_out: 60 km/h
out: 70 km/h
